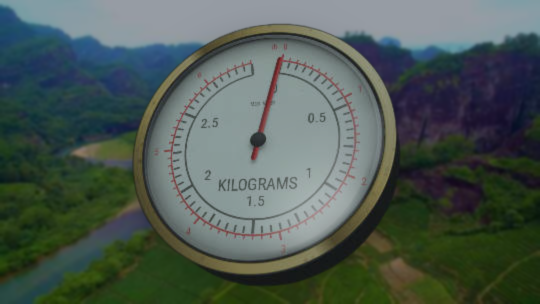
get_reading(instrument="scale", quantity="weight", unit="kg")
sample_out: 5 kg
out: 0 kg
